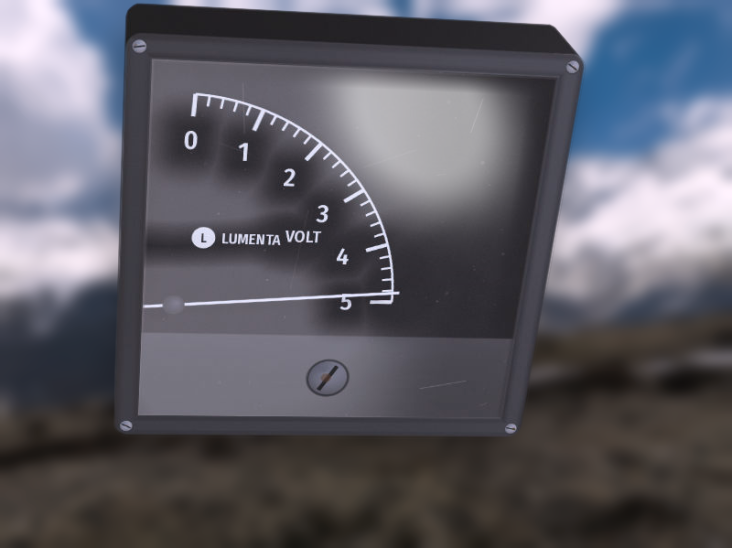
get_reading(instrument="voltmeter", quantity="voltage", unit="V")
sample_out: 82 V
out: 4.8 V
